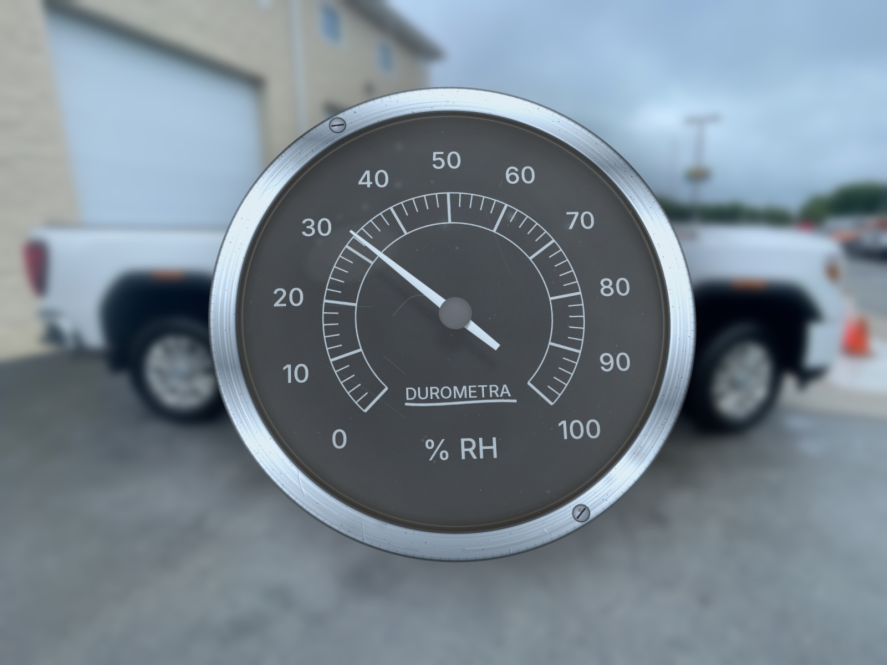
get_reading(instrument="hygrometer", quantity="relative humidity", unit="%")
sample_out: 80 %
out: 32 %
